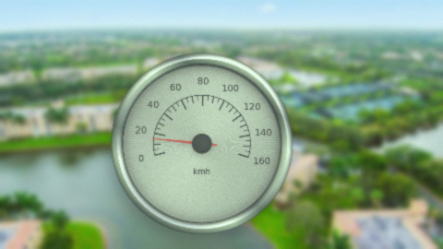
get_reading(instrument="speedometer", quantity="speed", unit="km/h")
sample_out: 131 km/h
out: 15 km/h
